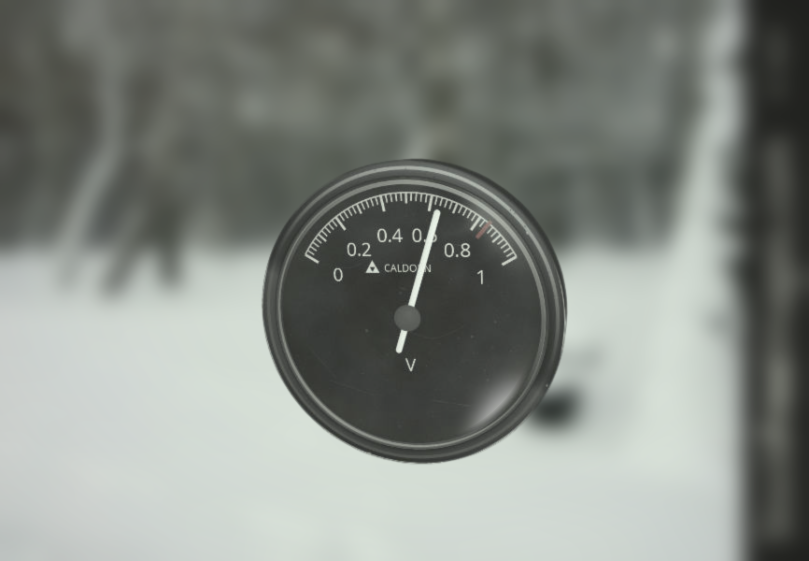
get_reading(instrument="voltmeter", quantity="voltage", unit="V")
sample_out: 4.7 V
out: 0.64 V
